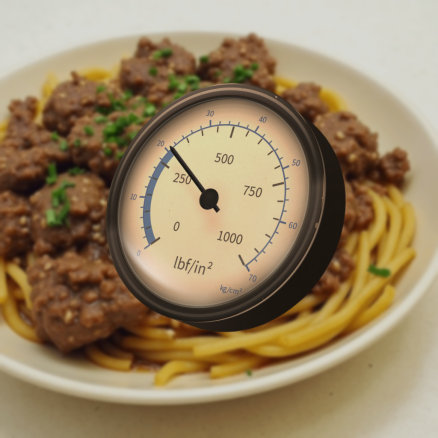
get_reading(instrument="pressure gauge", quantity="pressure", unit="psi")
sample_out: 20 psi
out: 300 psi
